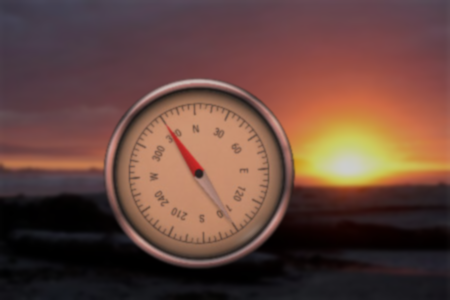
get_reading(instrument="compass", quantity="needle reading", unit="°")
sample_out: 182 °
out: 330 °
